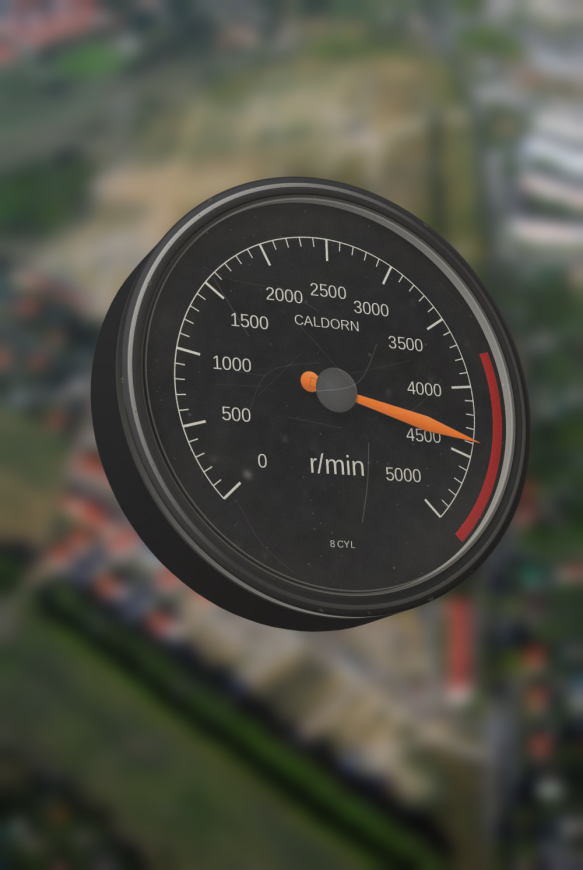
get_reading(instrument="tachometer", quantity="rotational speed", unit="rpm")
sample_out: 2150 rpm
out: 4400 rpm
